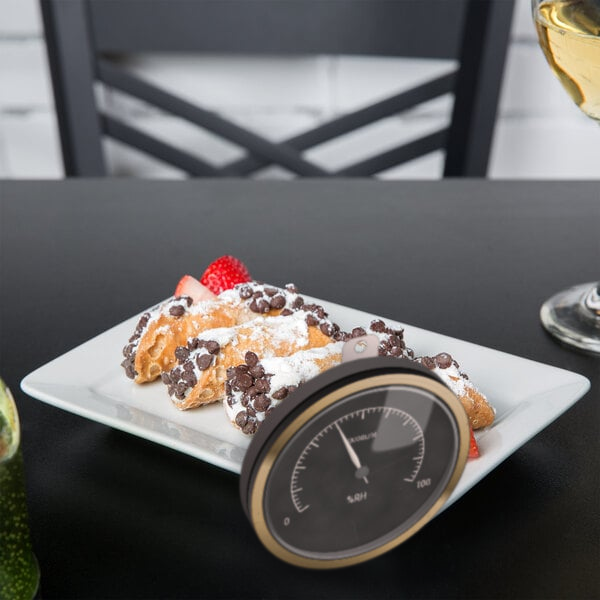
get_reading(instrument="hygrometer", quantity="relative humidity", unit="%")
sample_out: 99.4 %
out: 40 %
